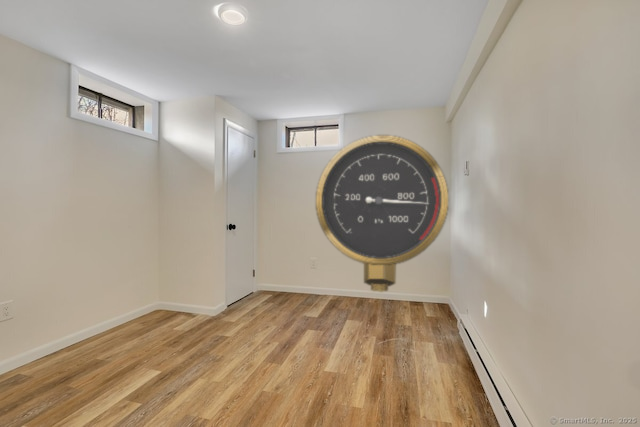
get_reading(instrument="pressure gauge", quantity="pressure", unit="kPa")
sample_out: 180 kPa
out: 850 kPa
